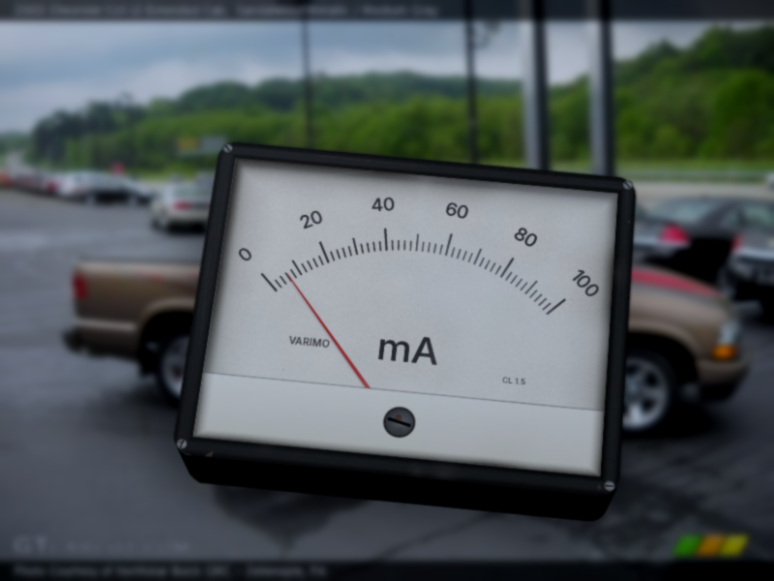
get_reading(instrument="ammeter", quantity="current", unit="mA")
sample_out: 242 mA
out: 6 mA
